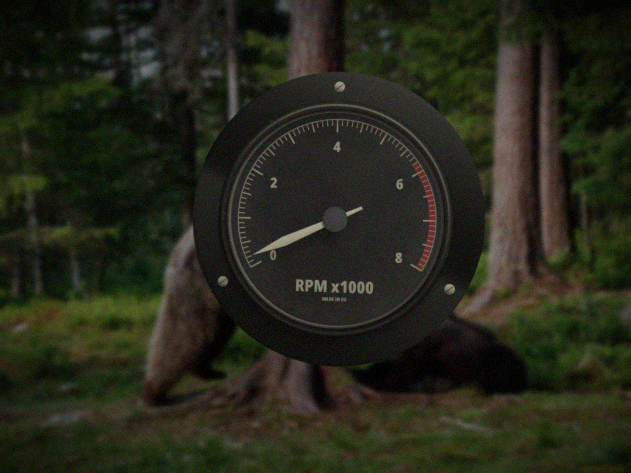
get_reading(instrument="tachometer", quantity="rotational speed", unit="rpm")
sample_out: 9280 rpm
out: 200 rpm
